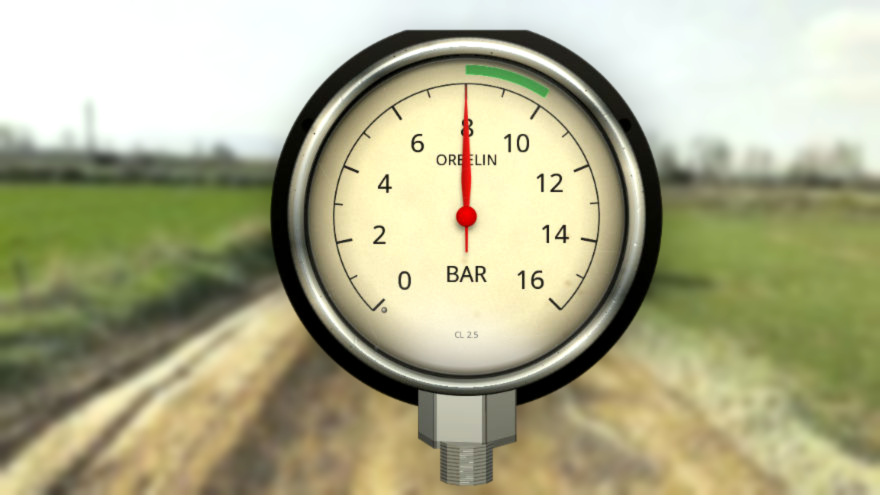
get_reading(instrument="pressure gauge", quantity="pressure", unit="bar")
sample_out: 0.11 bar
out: 8 bar
